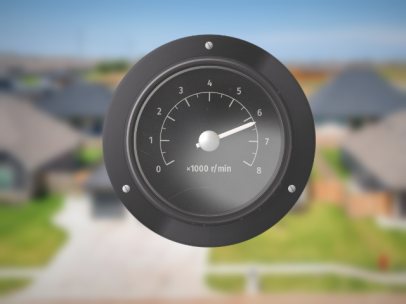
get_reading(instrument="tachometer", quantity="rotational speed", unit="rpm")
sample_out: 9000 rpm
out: 6250 rpm
